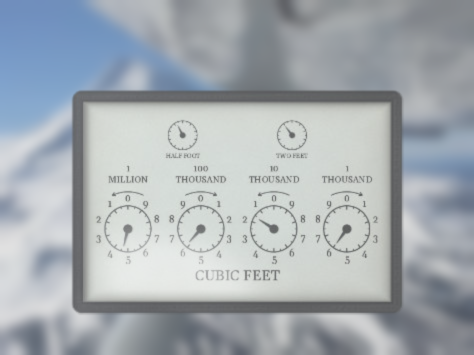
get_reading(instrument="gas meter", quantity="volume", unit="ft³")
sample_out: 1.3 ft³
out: 461600 ft³
